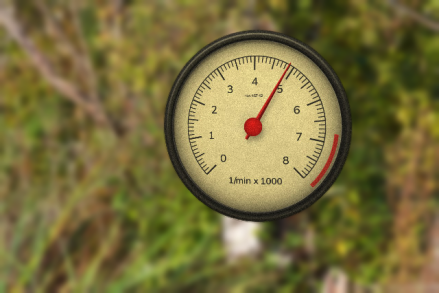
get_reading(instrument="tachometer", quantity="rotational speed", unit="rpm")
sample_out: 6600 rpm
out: 4900 rpm
